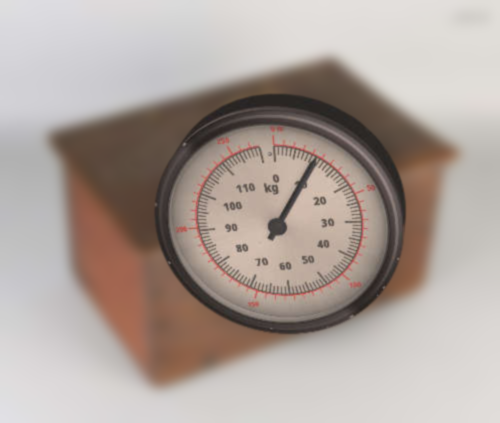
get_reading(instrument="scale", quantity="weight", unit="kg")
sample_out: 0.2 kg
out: 10 kg
